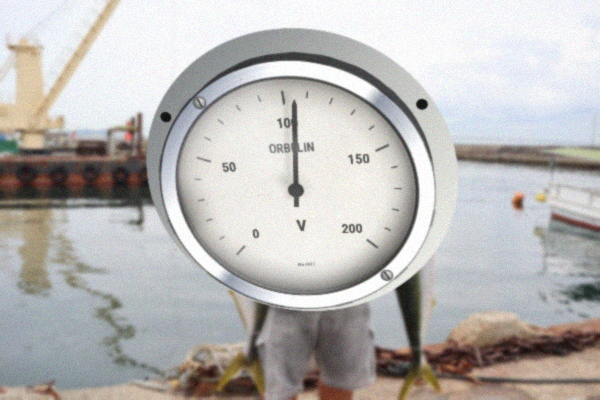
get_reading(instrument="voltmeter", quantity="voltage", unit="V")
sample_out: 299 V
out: 105 V
